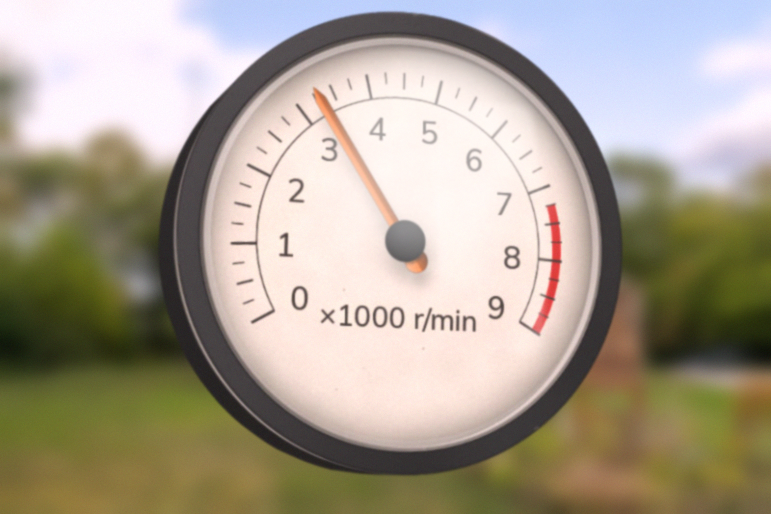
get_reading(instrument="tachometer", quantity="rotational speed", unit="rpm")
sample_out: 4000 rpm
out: 3250 rpm
